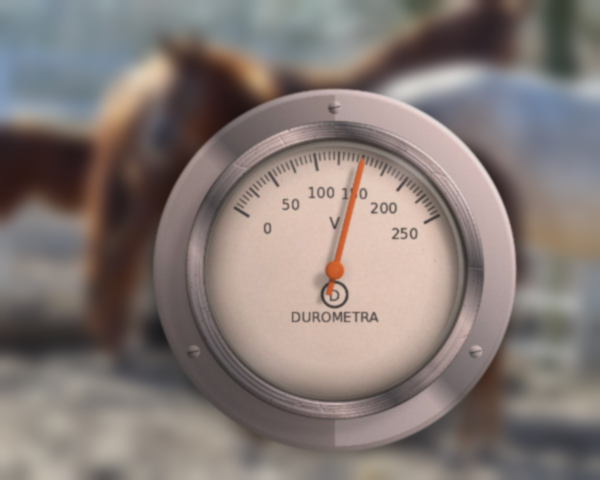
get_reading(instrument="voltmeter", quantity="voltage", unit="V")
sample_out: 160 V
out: 150 V
